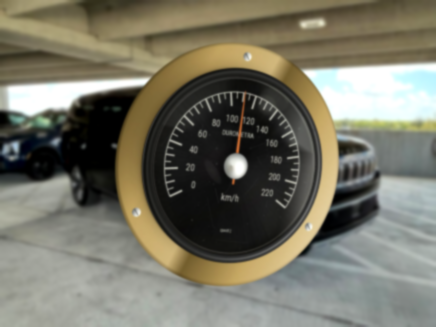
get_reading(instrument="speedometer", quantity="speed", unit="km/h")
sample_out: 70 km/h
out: 110 km/h
